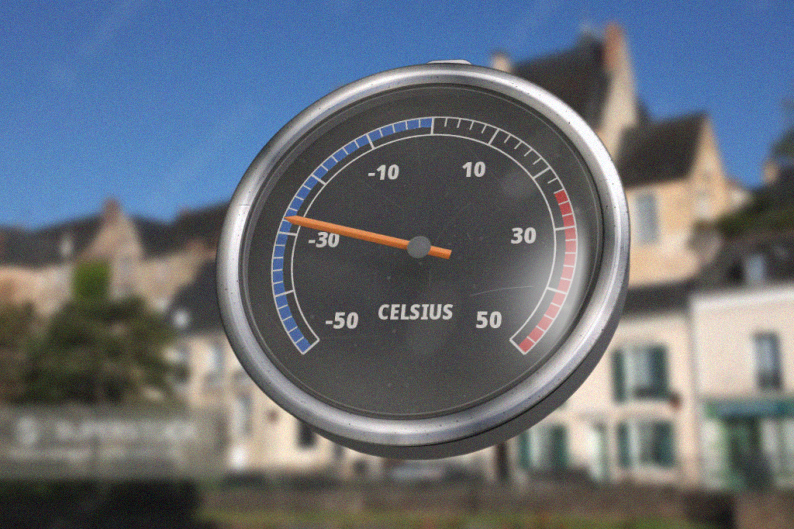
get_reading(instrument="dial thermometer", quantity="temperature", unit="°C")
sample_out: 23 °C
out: -28 °C
